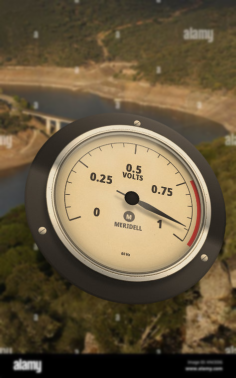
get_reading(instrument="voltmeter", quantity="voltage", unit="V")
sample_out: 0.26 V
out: 0.95 V
